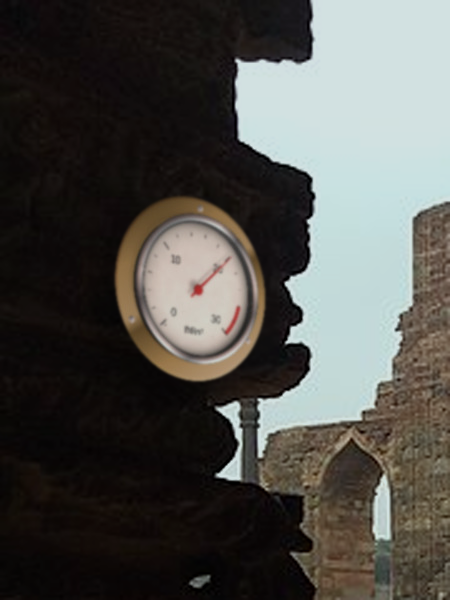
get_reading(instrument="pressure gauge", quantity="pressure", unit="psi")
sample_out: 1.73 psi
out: 20 psi
